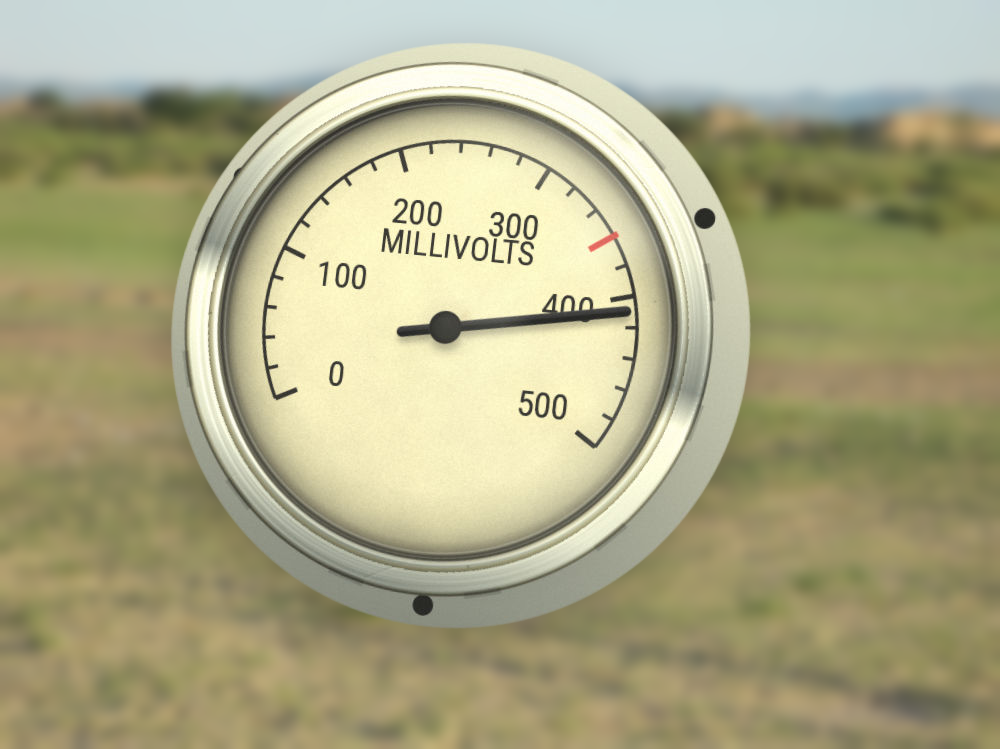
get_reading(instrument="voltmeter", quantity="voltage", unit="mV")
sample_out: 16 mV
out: 410 mV
